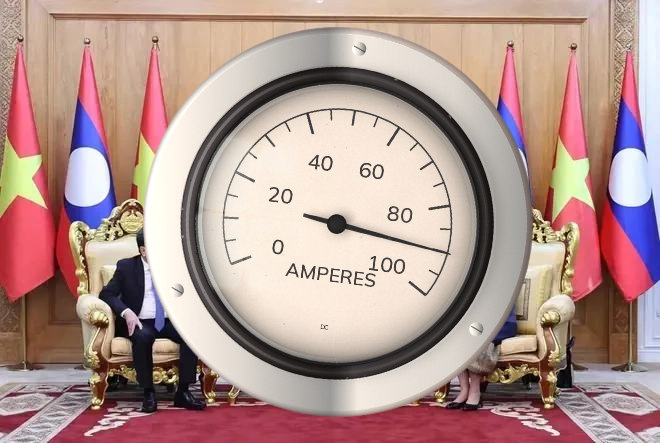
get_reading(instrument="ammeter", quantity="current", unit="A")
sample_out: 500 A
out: 90 A
